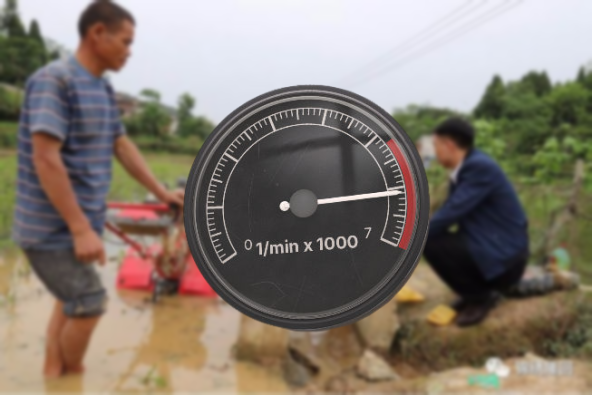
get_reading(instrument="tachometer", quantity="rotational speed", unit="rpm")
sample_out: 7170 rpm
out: 6100 rpm
